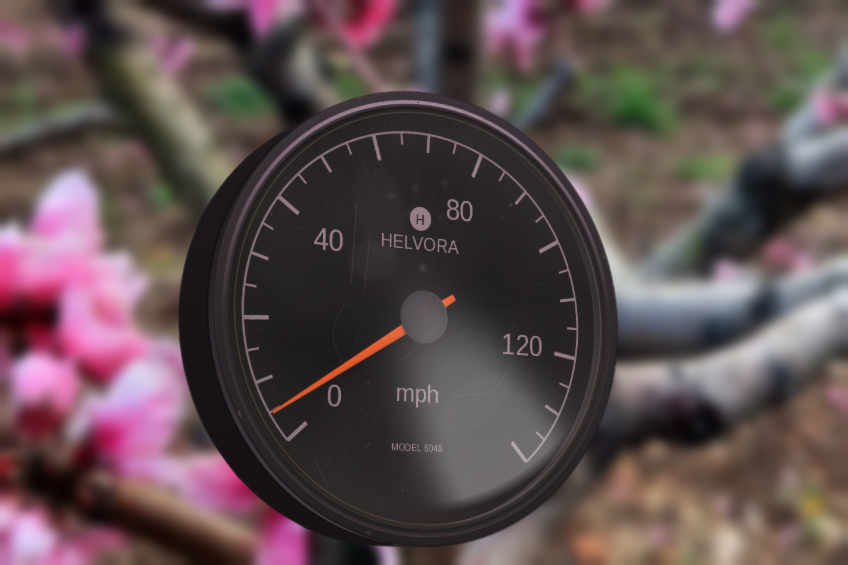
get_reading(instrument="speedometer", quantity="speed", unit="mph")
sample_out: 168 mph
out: 5 mph
